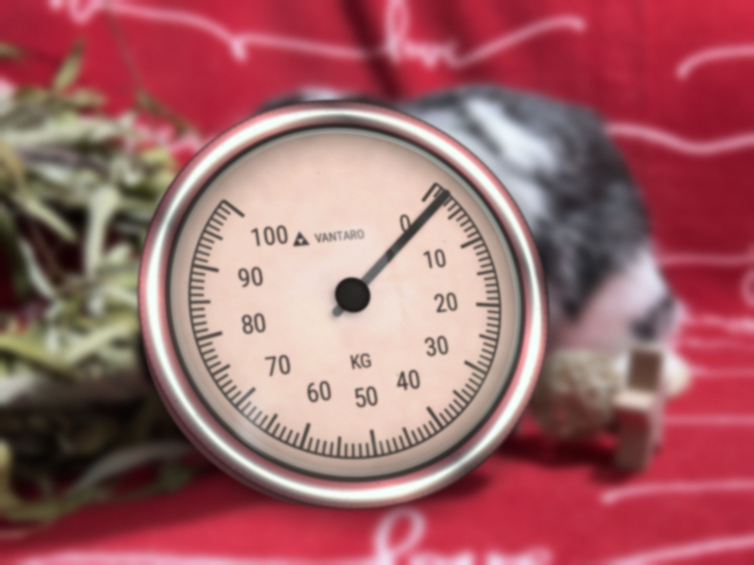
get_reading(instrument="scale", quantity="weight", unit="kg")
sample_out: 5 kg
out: 2 kg
